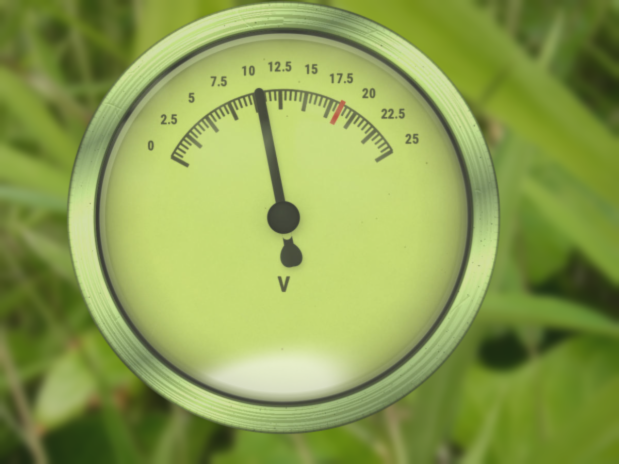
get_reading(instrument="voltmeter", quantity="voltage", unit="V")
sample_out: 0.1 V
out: 10.5 V
